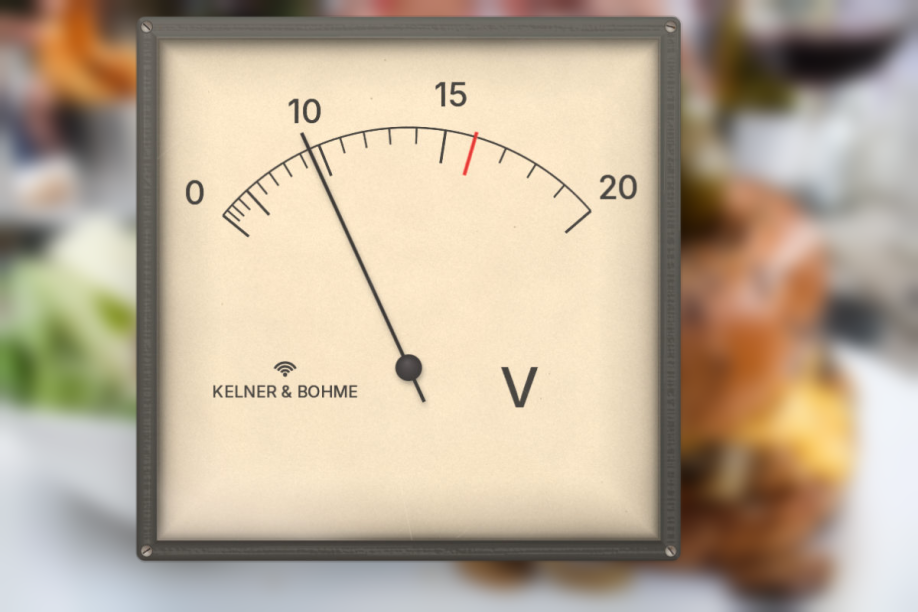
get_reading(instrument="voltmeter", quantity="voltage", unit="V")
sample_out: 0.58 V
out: 9.5 V
